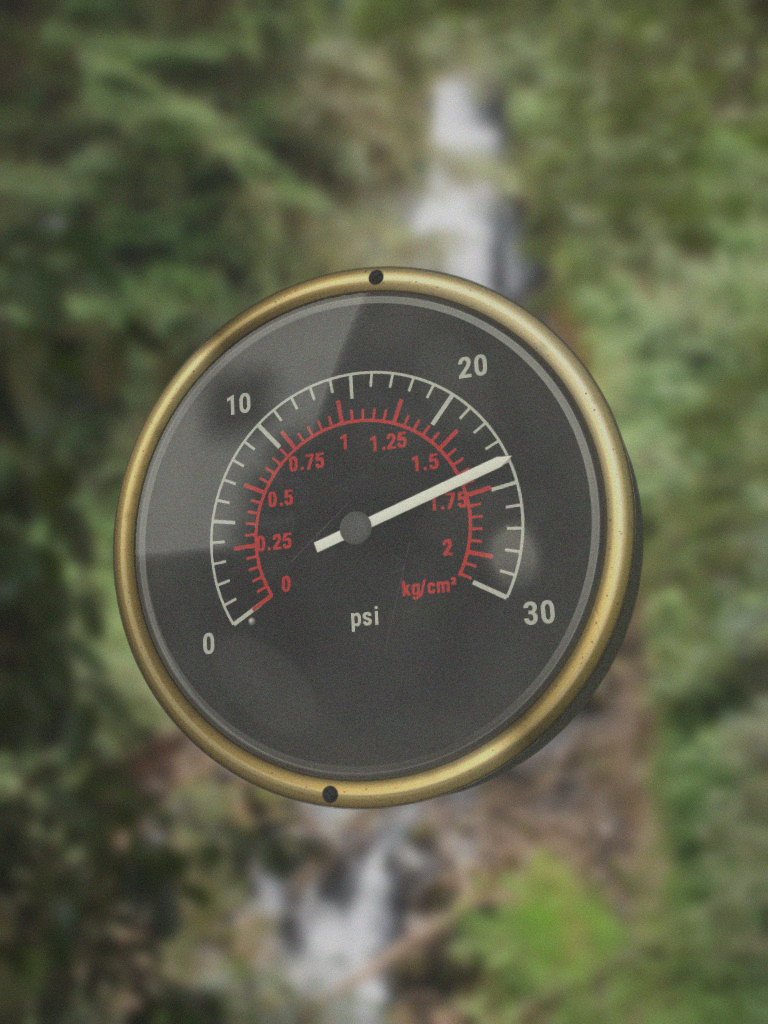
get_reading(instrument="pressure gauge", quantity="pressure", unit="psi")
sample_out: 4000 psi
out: 24 psi
